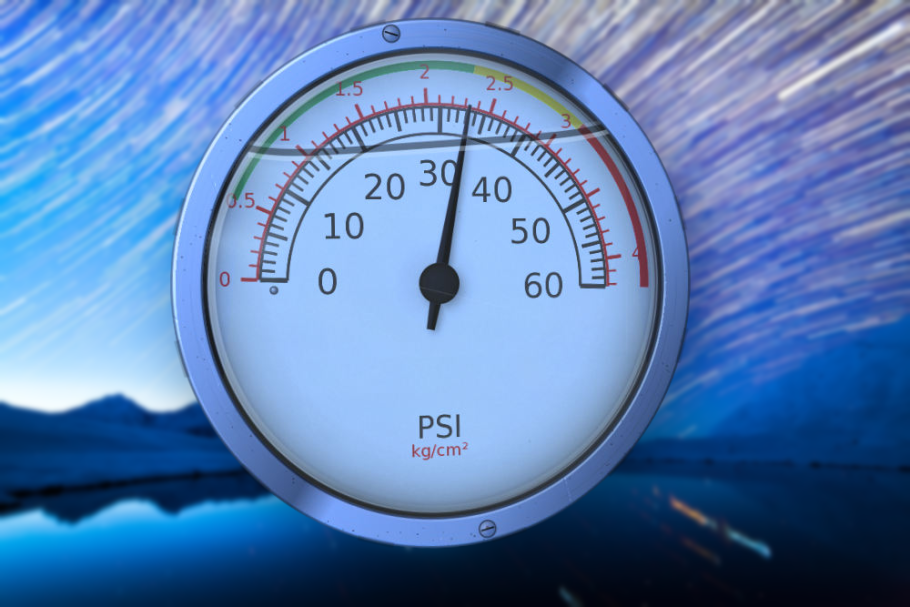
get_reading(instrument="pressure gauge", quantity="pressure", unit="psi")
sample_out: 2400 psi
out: 33 psi
